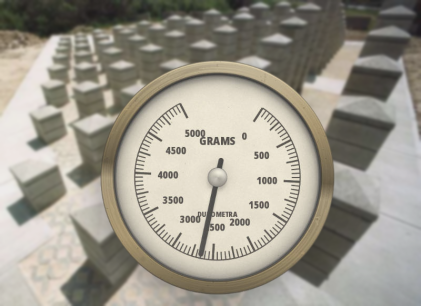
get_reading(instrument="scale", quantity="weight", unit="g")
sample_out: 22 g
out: 2650 g
